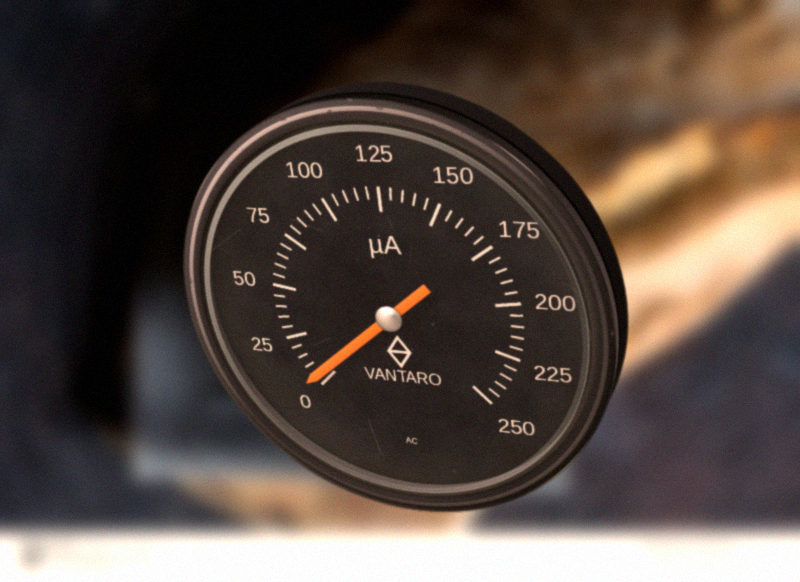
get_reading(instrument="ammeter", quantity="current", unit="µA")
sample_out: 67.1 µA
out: 5 µA
